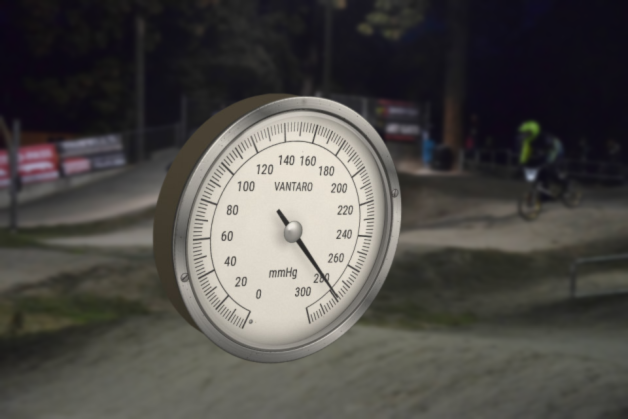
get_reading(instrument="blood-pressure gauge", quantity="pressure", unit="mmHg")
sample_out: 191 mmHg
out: 280 mmHg
